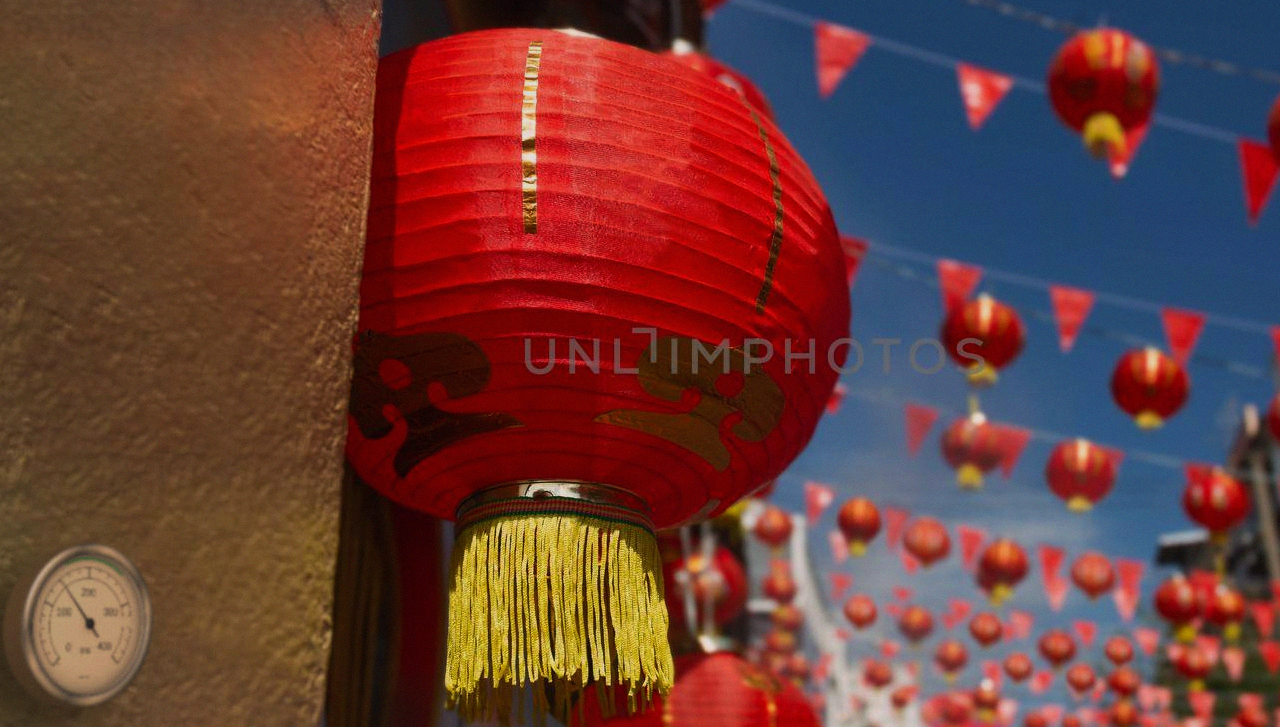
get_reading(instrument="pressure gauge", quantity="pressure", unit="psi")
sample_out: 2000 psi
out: 140 psi
